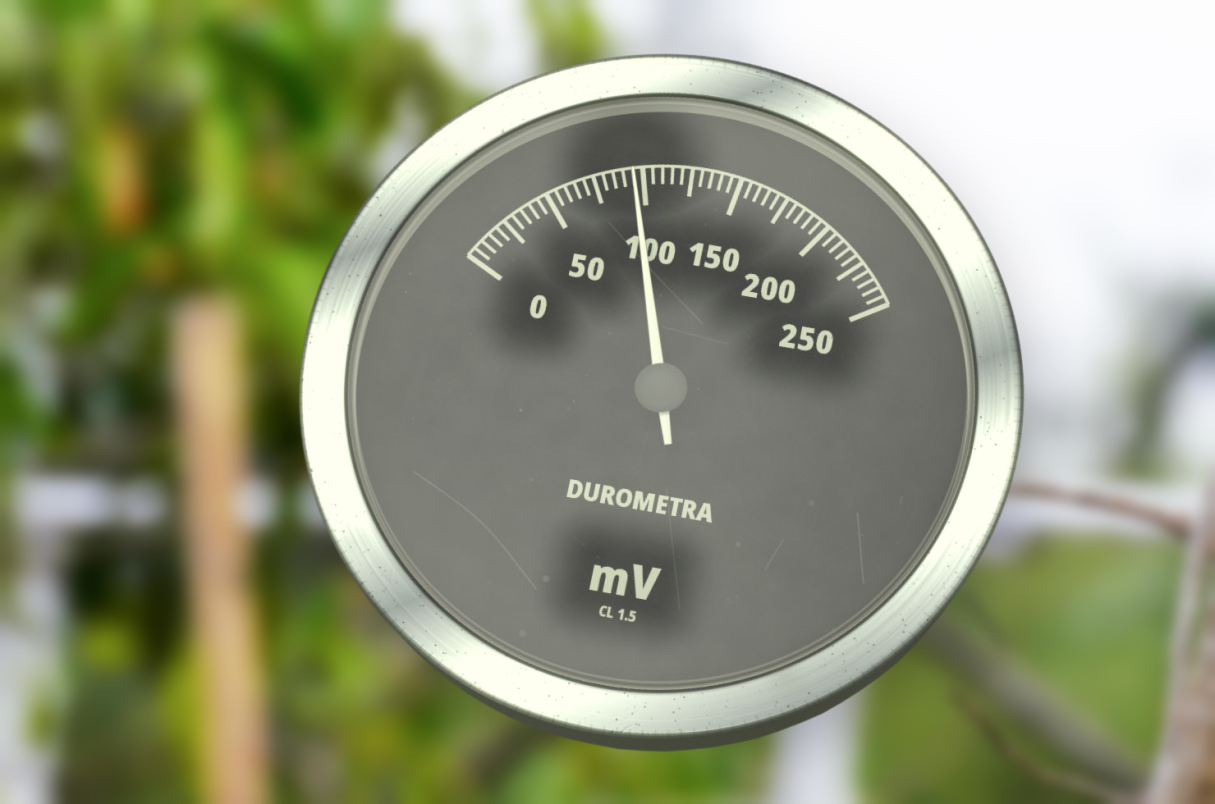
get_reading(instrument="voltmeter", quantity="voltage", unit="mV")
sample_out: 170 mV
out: 95 mV
